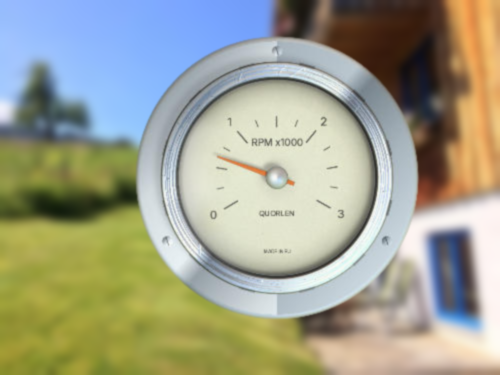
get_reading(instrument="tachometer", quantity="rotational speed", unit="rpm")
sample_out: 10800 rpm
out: 625 rpm
